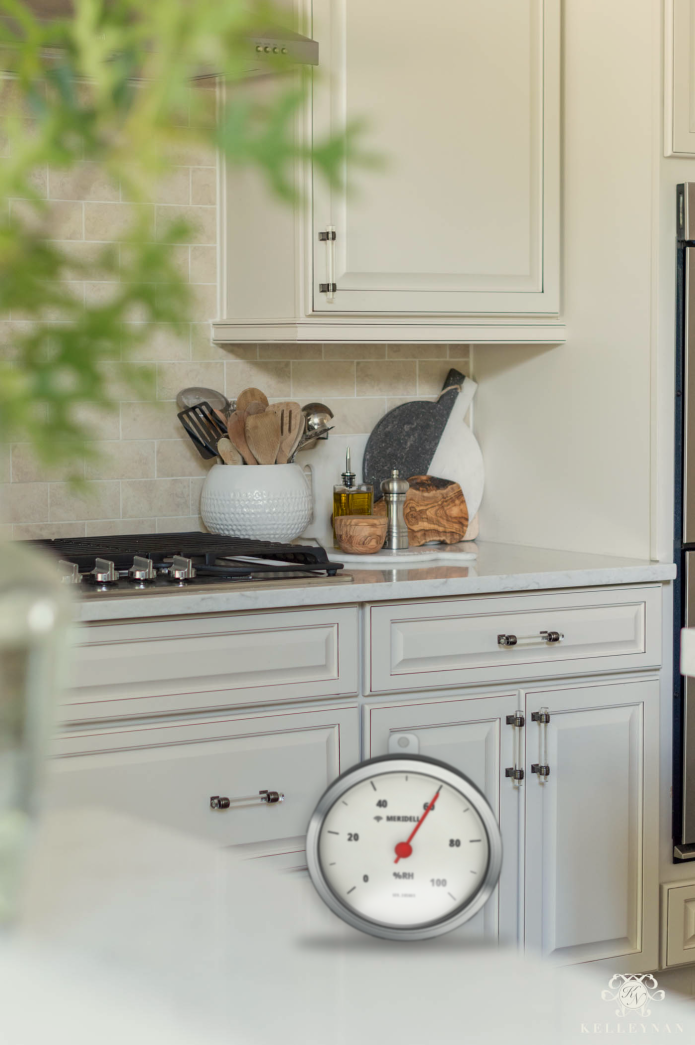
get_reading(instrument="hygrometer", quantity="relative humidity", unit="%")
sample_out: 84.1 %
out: 60 %
